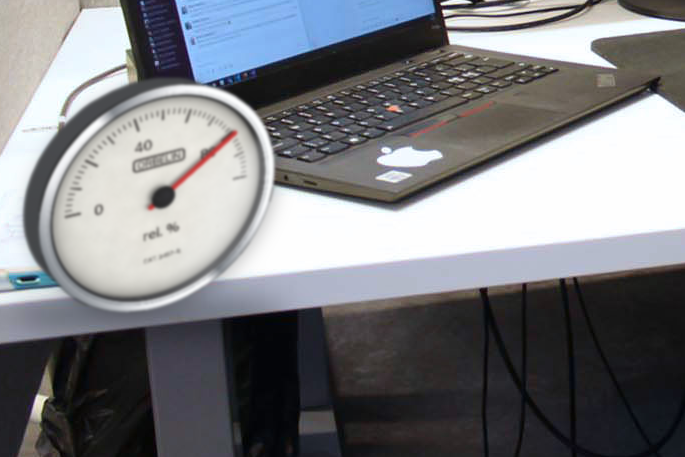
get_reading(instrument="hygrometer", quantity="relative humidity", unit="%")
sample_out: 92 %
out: 80 %
